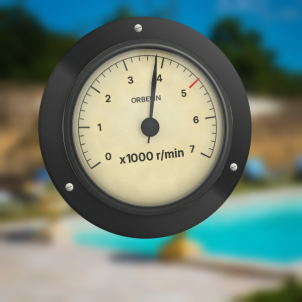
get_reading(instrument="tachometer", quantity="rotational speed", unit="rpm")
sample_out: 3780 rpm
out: 3800 rpm
